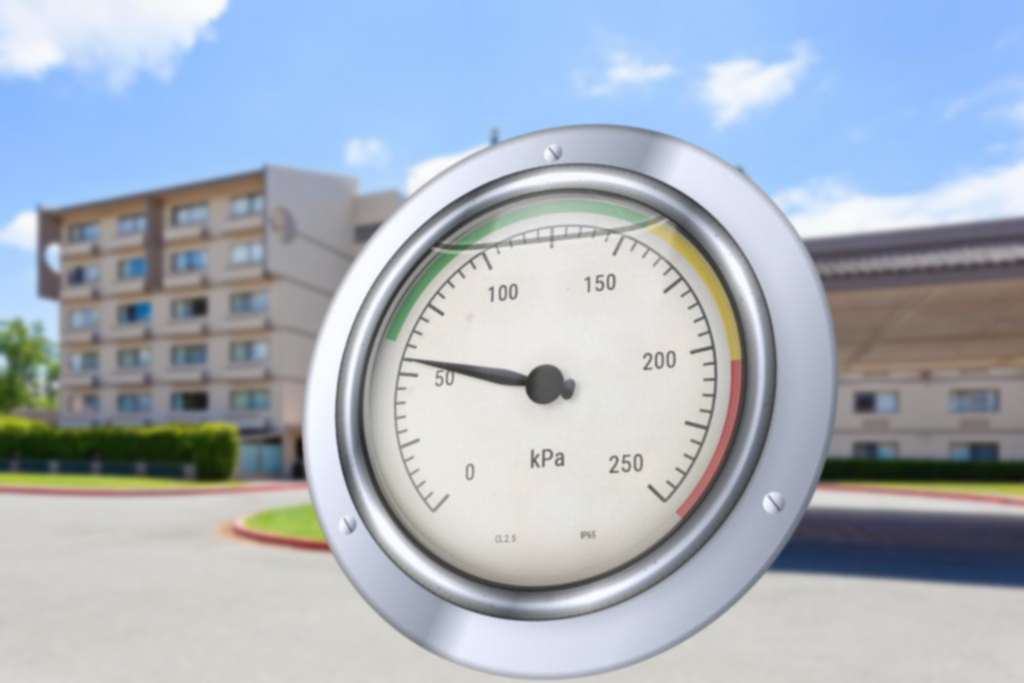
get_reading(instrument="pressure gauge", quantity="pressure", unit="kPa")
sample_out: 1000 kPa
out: 55 kPa
